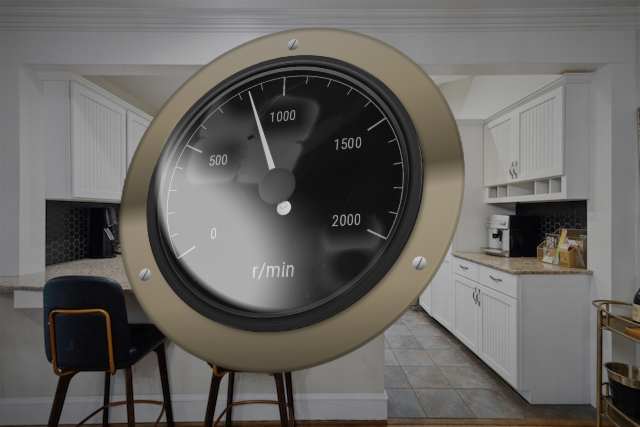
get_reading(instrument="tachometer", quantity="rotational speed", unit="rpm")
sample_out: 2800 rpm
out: 850 rpm
